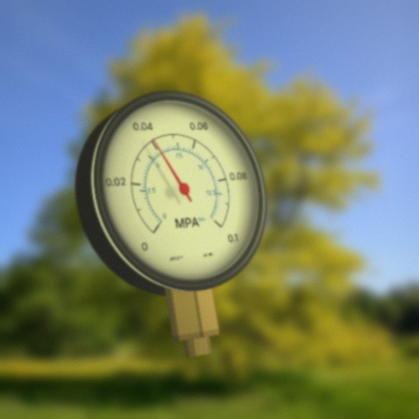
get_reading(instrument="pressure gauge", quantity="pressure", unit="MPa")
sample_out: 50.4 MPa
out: 0.04 MPa
